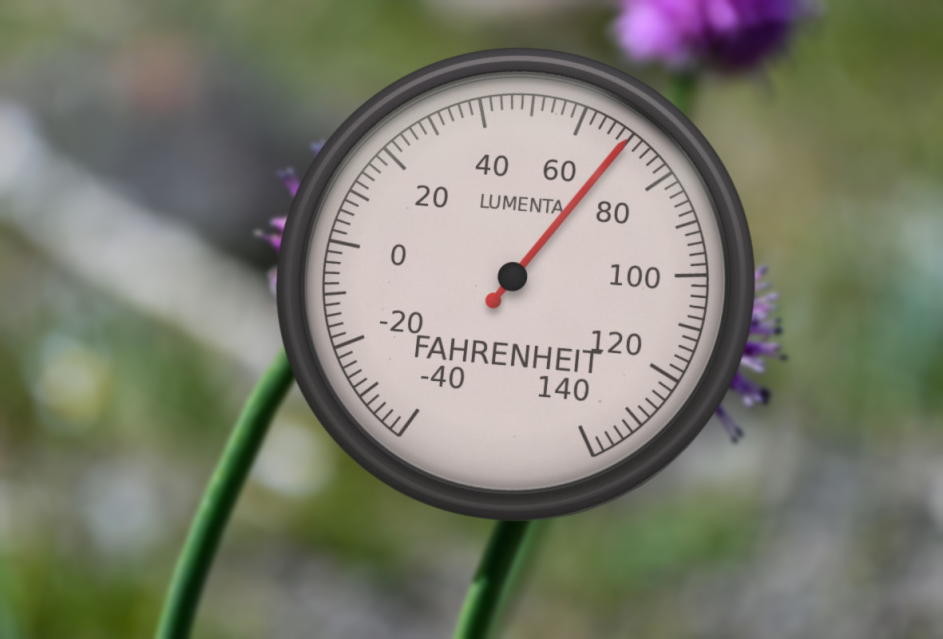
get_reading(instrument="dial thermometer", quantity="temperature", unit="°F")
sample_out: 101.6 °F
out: 70 °F
